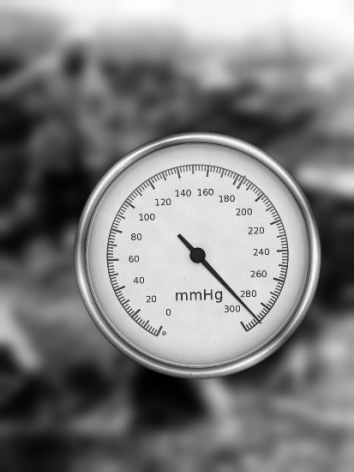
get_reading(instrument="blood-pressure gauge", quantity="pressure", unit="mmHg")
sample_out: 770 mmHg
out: 290 mmHg
